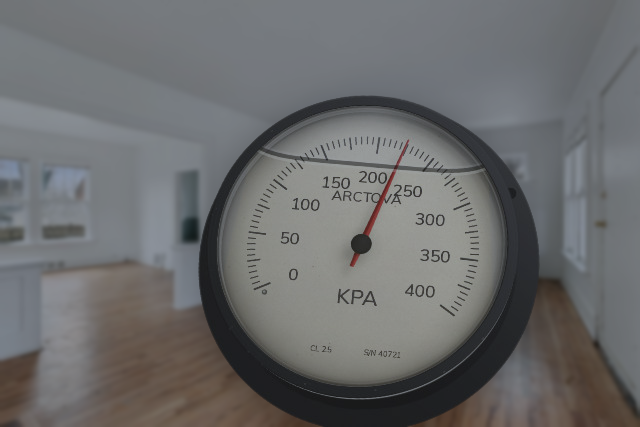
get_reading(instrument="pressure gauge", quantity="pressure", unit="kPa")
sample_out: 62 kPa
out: 225 kPa
